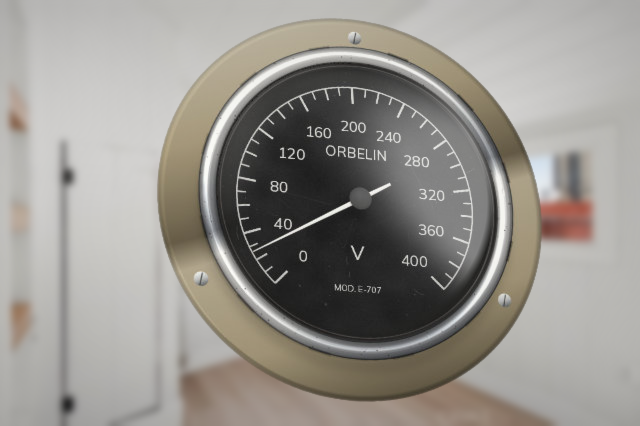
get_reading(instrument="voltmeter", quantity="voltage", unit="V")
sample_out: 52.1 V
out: 25 V
